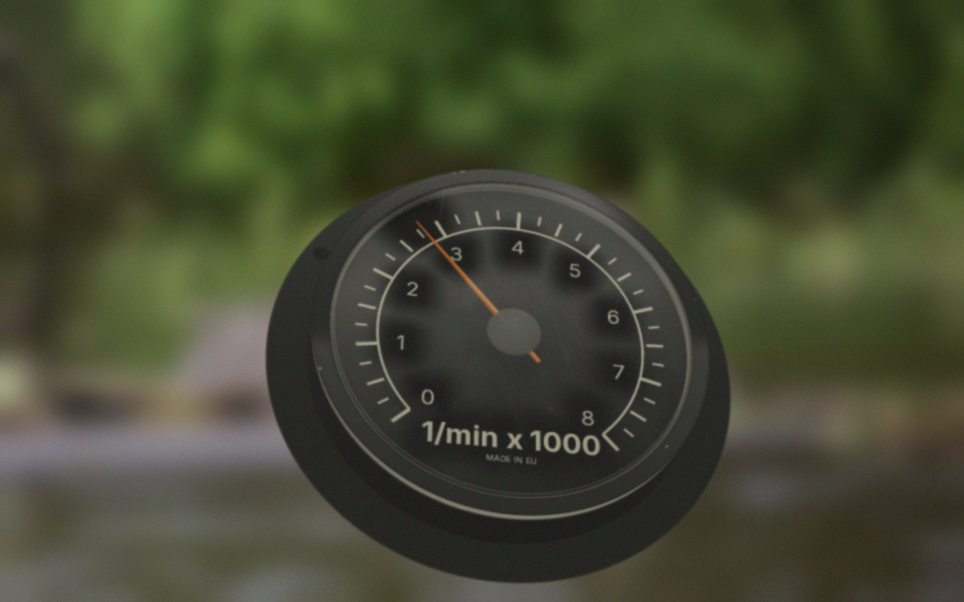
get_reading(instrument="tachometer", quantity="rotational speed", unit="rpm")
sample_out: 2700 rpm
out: 2750 rpm
